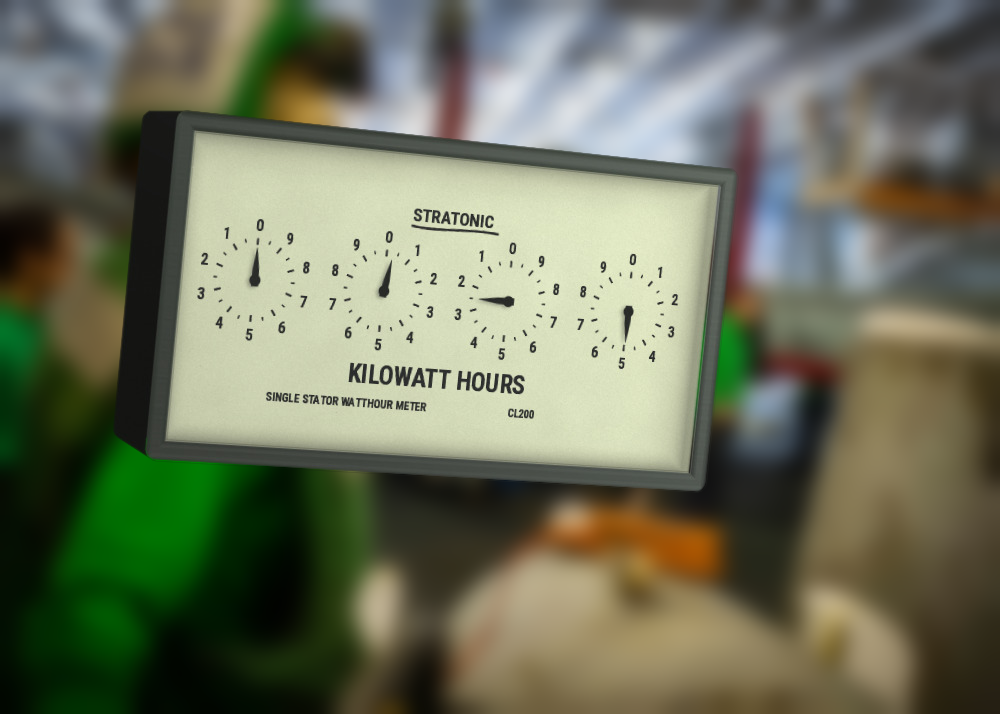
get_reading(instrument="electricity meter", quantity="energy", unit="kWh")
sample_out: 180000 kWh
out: 25 kWh
